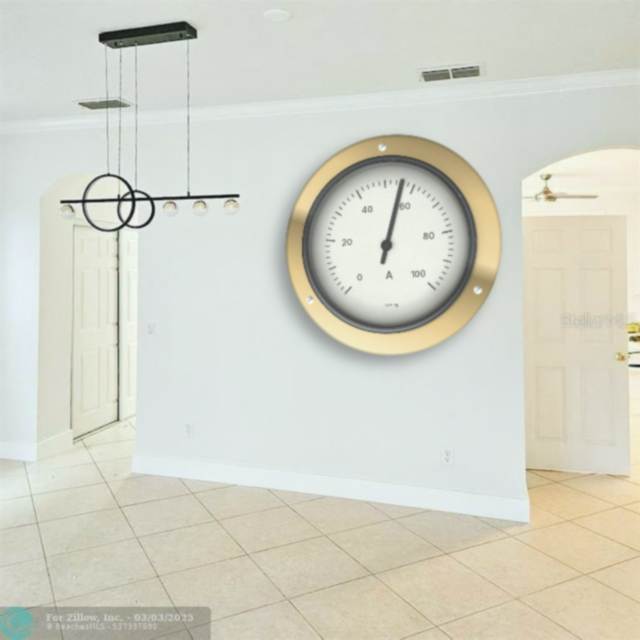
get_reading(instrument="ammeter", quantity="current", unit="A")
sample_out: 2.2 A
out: 56 A
